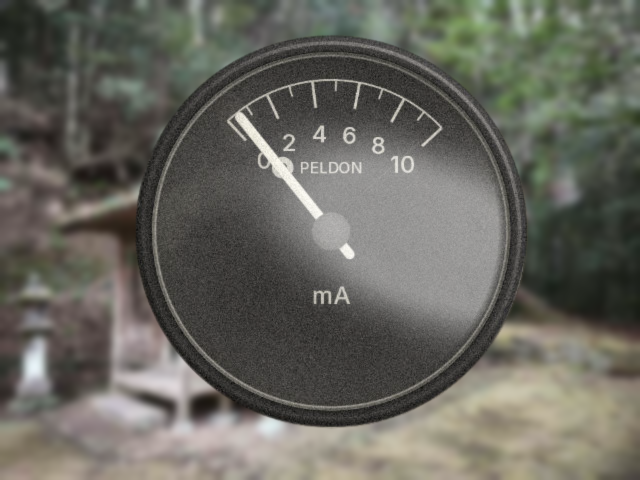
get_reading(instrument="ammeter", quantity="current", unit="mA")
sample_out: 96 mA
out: 0.5 mA
